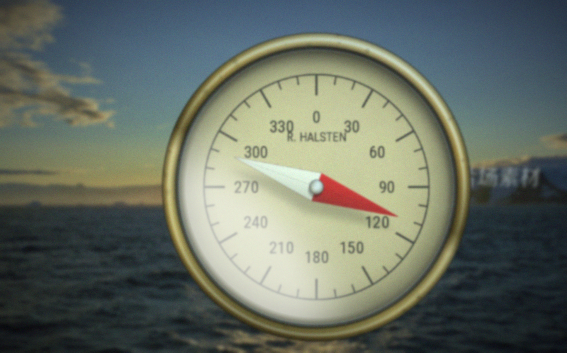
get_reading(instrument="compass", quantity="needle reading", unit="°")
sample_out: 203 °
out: 110 °
